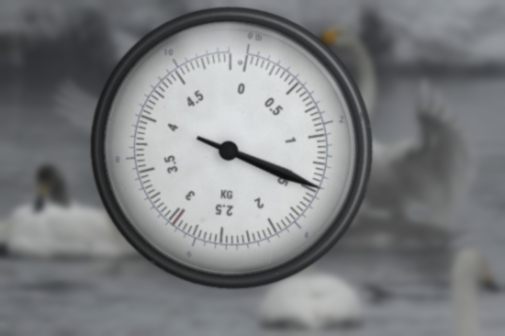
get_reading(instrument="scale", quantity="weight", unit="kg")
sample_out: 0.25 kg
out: 1.45 kg
